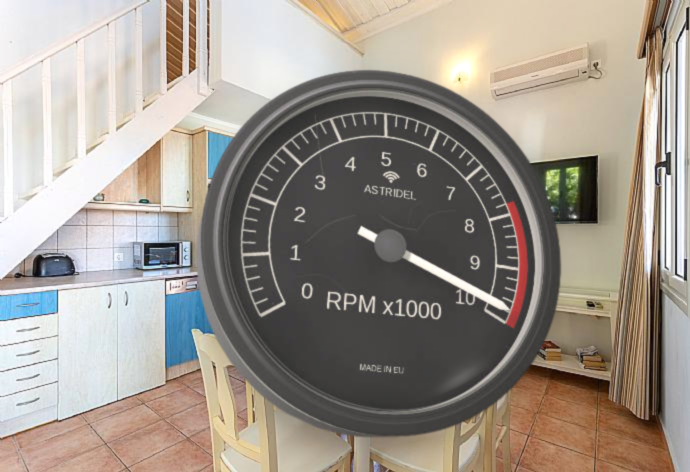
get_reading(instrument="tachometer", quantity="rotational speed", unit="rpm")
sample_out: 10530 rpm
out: 9800 rpm
